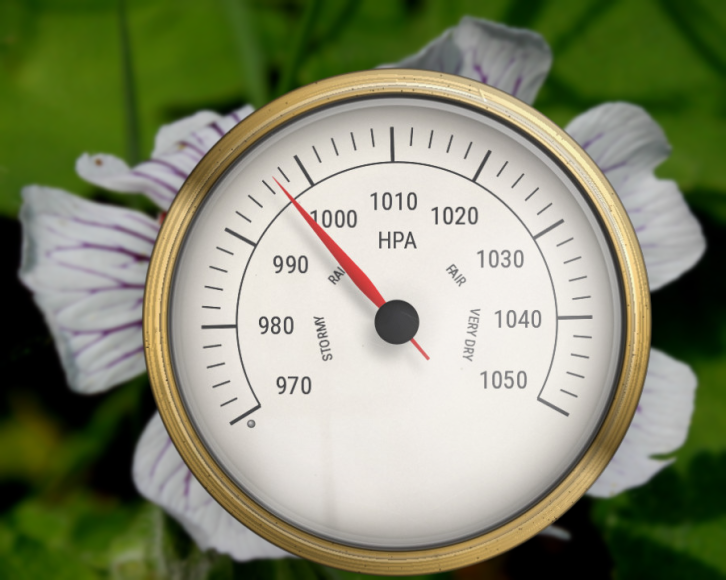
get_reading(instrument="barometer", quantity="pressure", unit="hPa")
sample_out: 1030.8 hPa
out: 997 hPa
